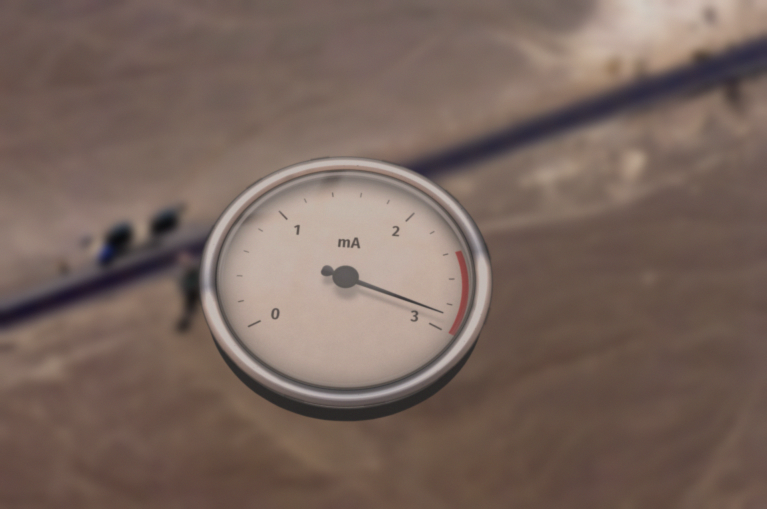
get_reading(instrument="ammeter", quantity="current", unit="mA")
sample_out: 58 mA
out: 2.9 mA
